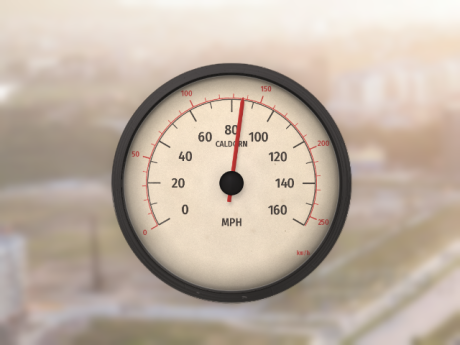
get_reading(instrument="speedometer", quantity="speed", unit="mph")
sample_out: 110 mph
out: 85 mph
